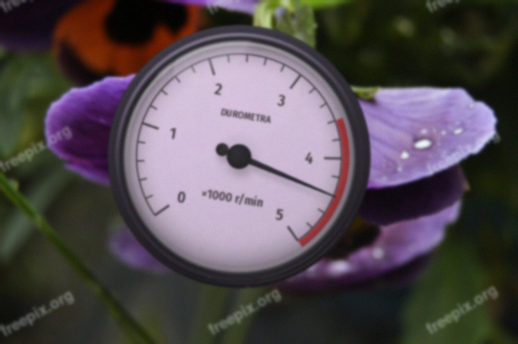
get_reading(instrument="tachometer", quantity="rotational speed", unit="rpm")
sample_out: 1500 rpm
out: 4400 rpm
